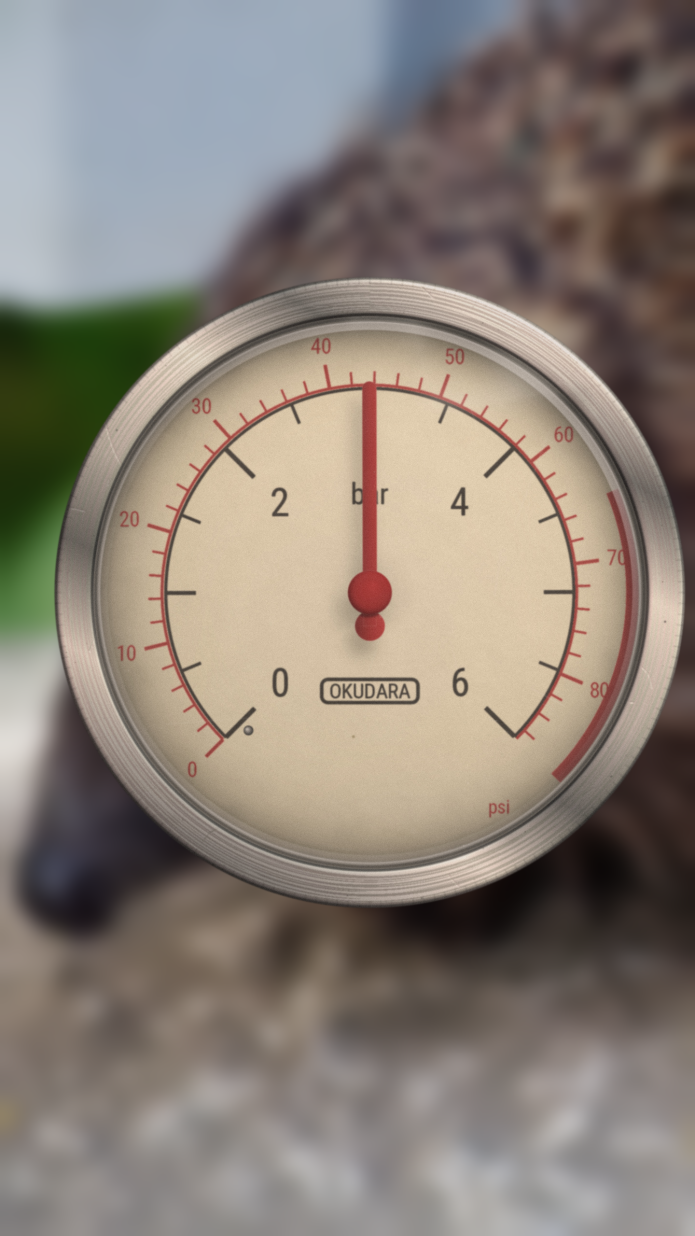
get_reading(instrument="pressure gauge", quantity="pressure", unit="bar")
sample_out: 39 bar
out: 3 bar
